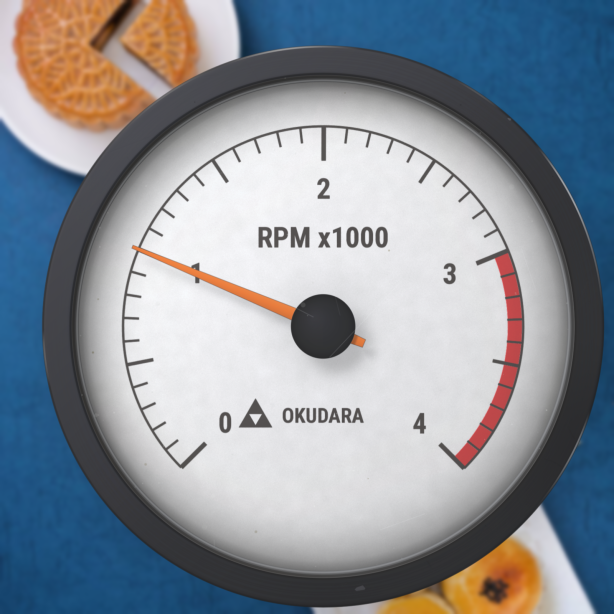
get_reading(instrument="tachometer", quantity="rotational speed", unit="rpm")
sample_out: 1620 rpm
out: 1000 rpm
